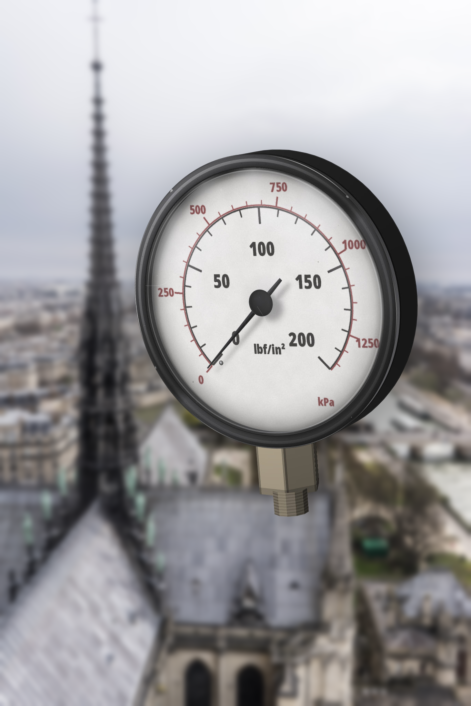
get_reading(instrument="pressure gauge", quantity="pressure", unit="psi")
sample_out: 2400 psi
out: 0 psi
